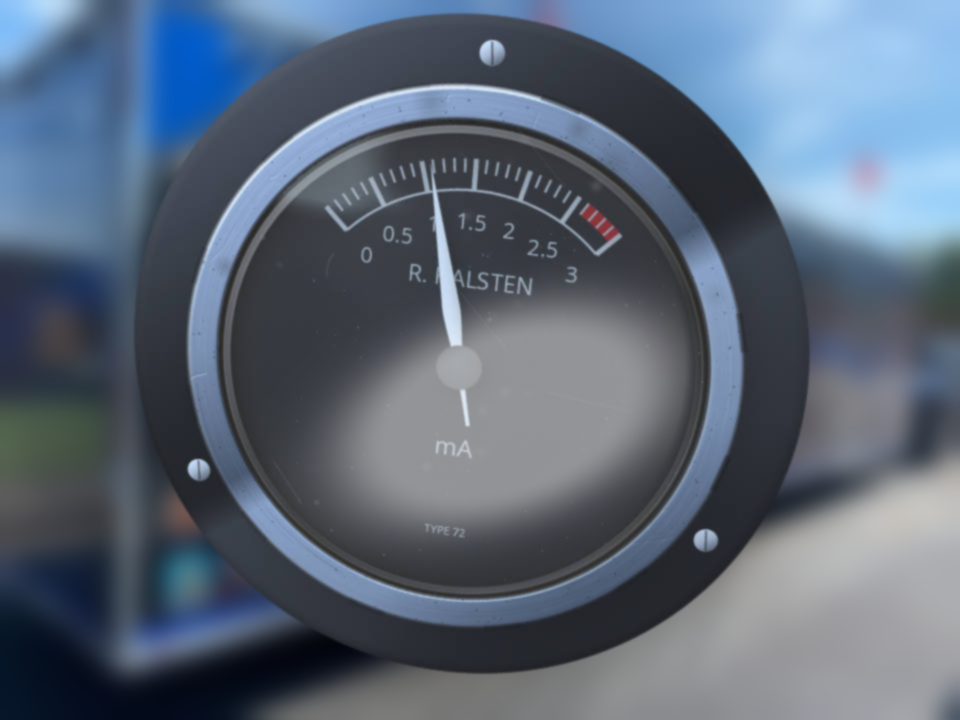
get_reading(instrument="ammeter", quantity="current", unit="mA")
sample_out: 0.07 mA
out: 1.1 mA
